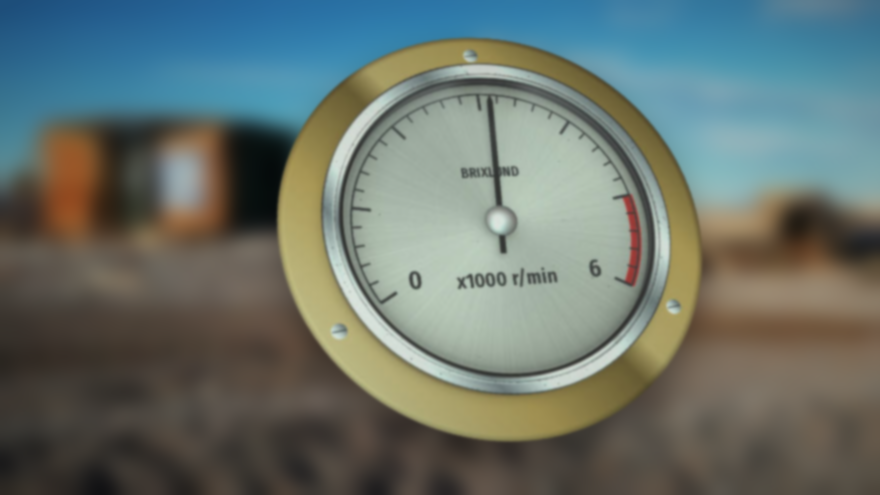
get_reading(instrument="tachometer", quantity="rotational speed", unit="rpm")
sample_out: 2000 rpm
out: 3100 rpm
